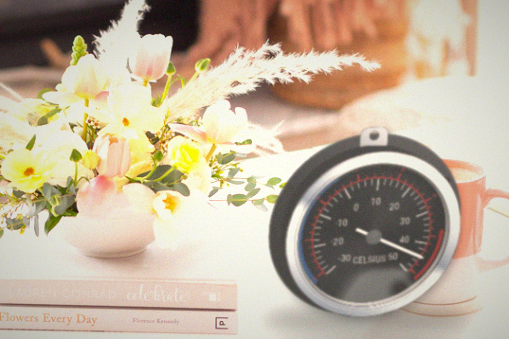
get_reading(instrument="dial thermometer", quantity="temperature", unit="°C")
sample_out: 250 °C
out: 44 °C
